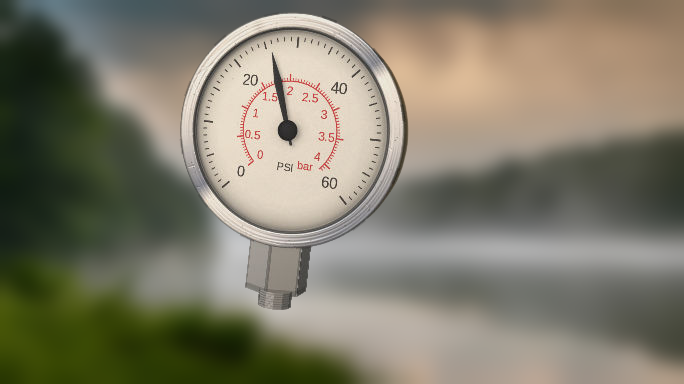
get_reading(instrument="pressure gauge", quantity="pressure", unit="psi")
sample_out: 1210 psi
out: 26 psi
